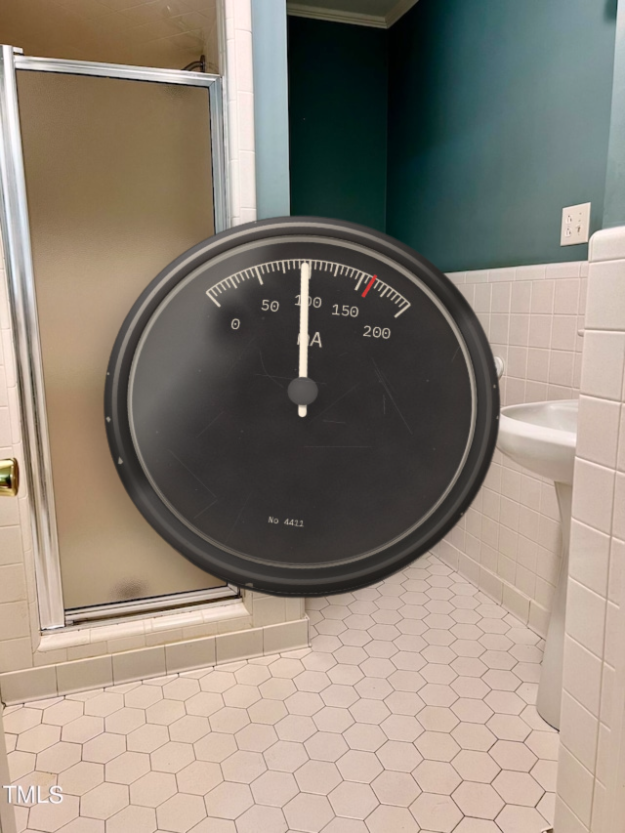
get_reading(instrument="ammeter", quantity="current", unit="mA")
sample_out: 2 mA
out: 95 mA
